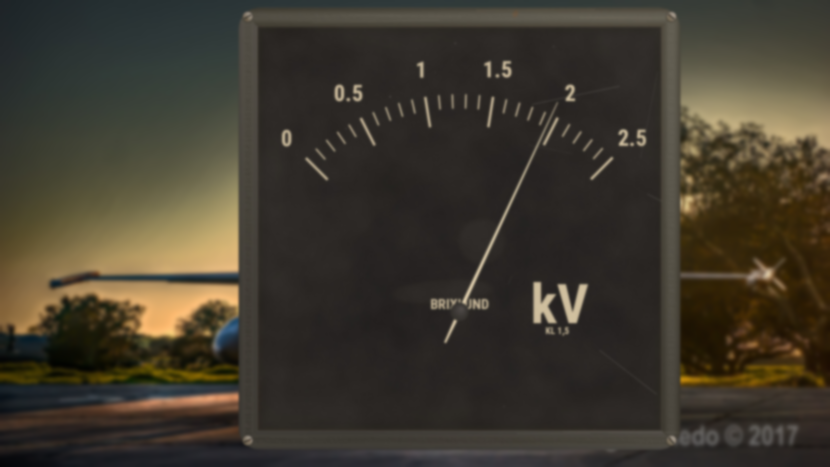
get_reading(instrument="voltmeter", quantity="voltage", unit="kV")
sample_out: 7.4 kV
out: 1.95 kV
